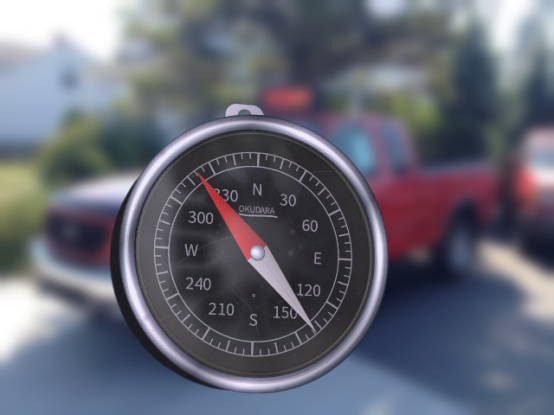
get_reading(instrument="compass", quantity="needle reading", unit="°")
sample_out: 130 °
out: 320 °
